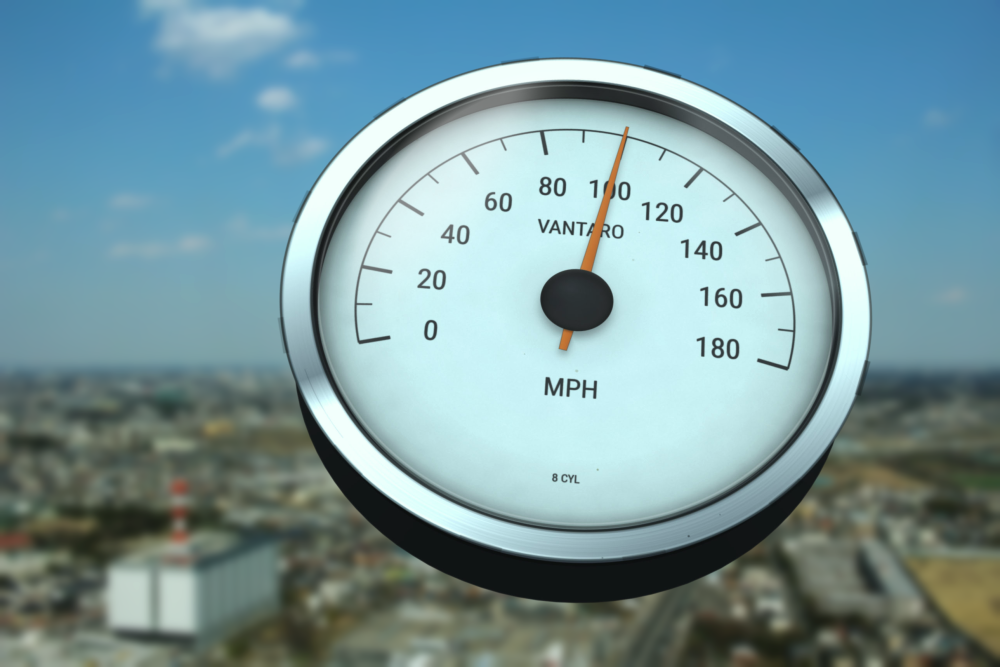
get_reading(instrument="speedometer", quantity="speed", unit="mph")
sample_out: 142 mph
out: 100 mph
